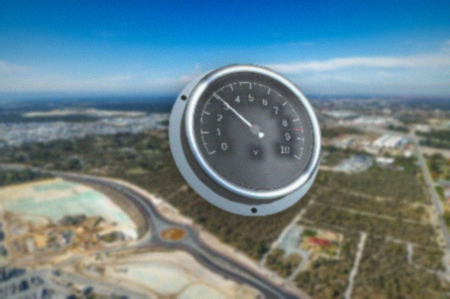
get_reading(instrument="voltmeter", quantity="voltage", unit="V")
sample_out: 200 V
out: 3 V
